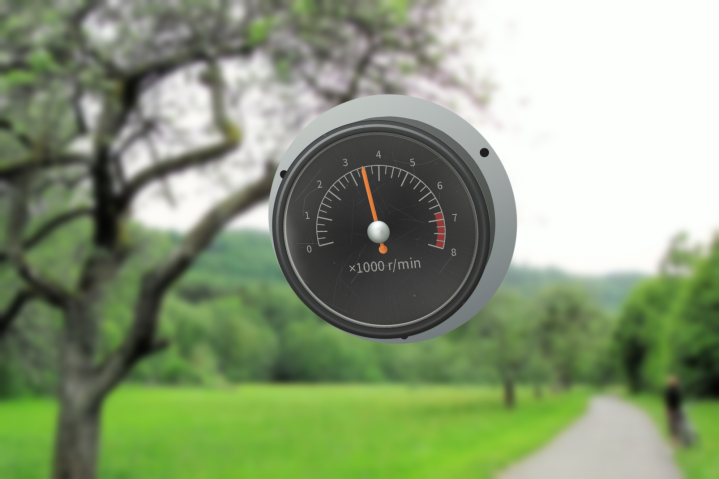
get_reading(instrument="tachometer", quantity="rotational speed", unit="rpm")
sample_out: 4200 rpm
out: 3500 rpm
